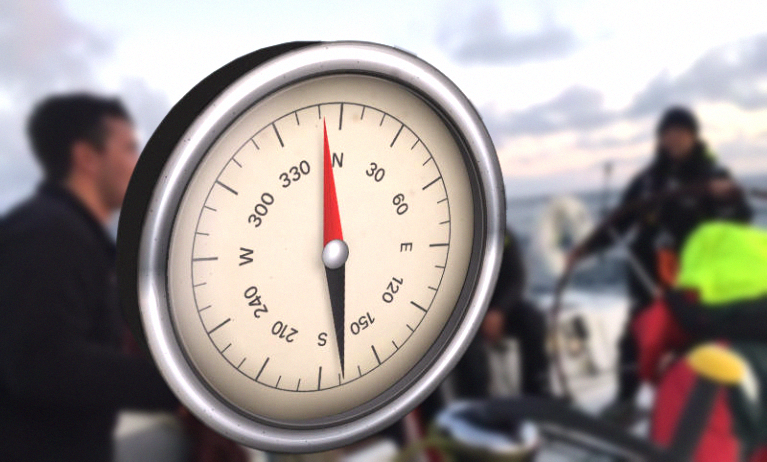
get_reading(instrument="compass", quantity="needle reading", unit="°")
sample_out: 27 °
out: 350 °
